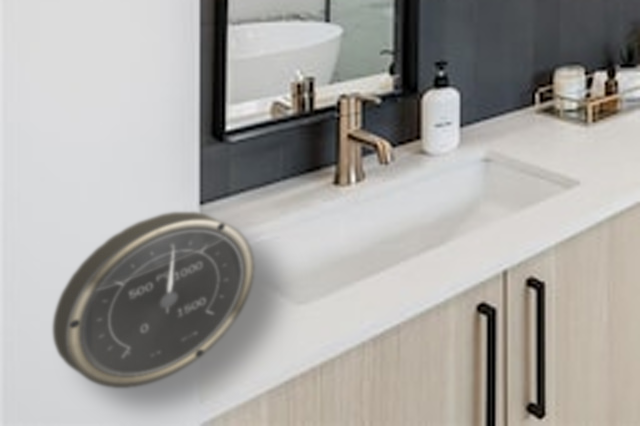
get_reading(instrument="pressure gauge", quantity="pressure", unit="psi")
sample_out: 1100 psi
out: 800 psi
